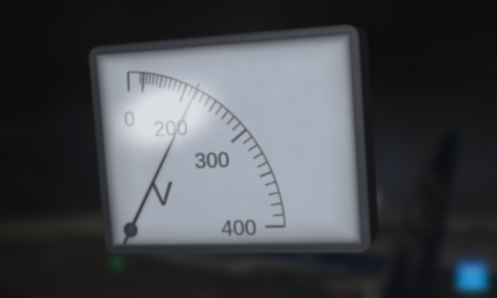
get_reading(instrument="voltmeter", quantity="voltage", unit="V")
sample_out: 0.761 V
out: 220 V
